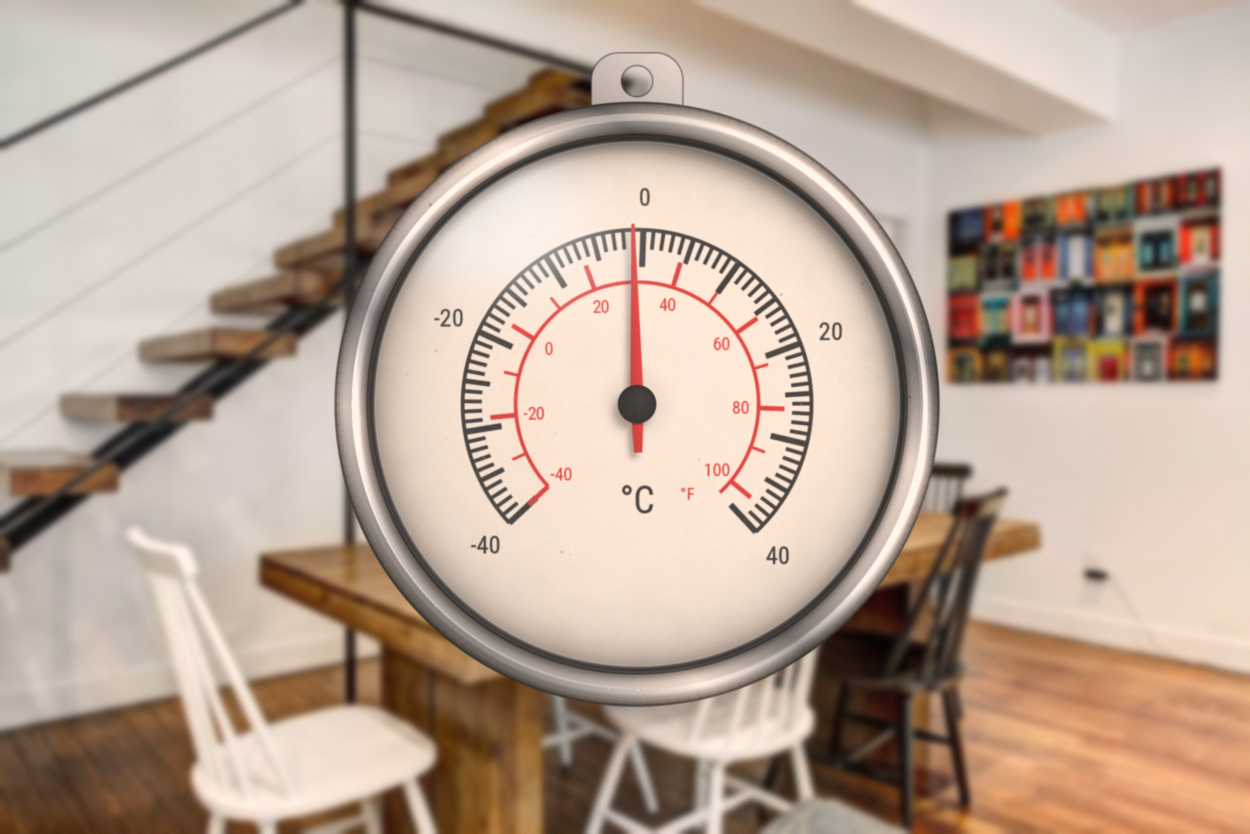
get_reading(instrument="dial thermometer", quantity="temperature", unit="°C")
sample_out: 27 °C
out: -1 °C
